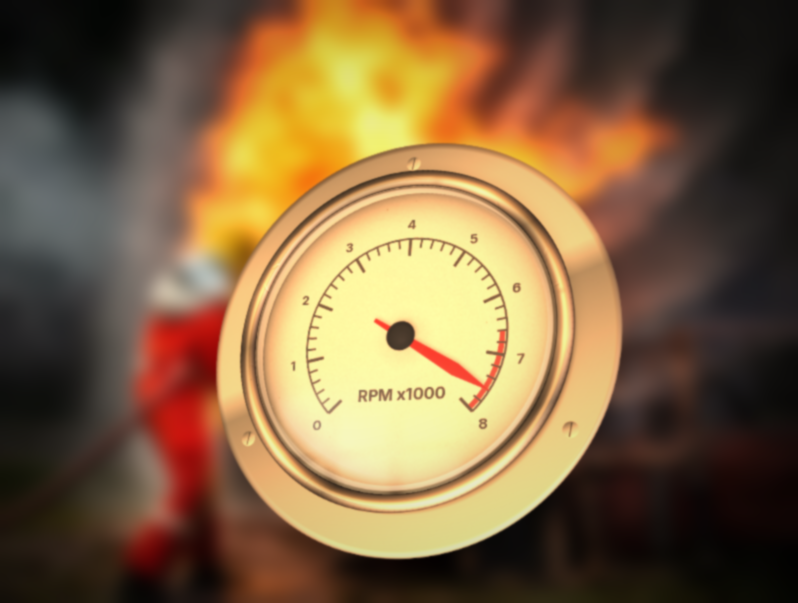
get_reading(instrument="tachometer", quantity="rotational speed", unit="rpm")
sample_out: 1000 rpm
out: 7600 rpm
